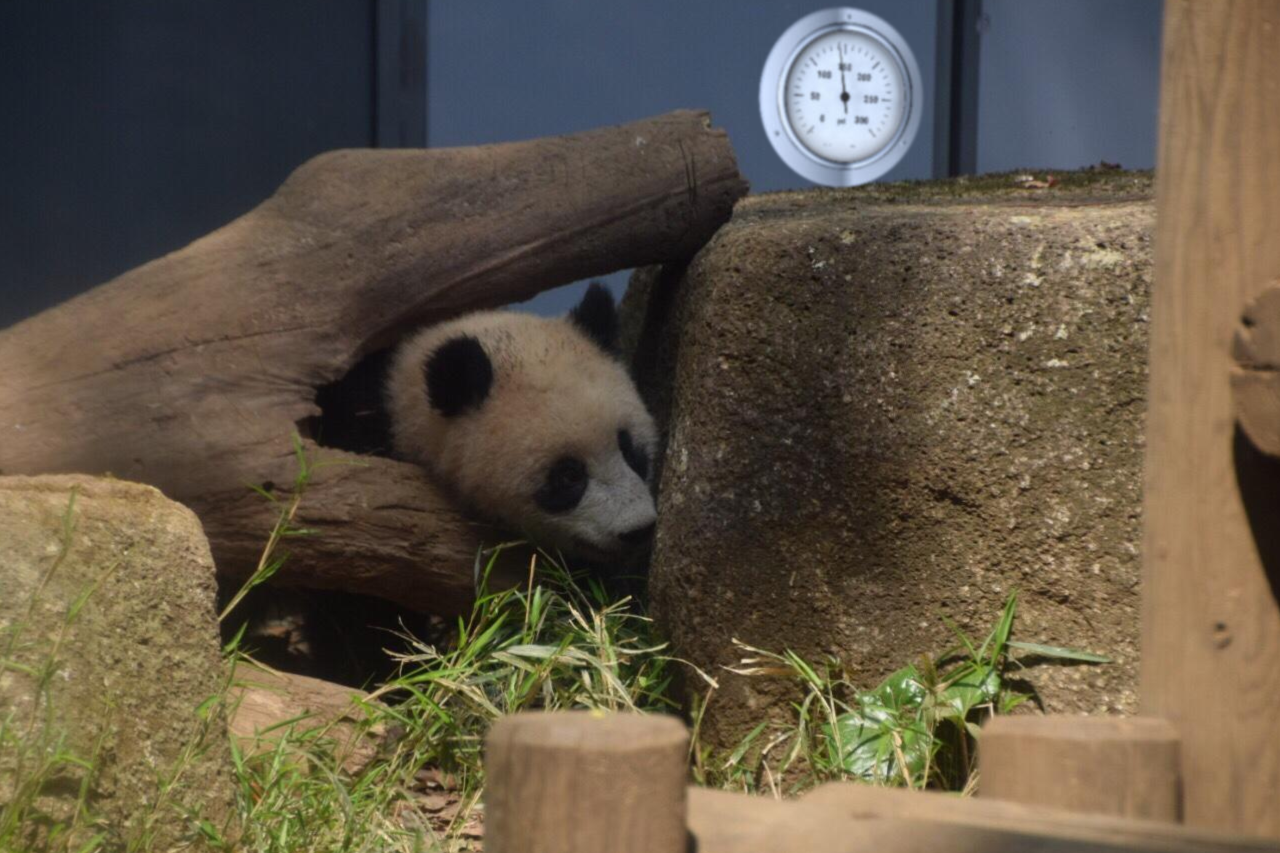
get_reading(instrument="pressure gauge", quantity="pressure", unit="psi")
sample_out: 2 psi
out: 140 psi
